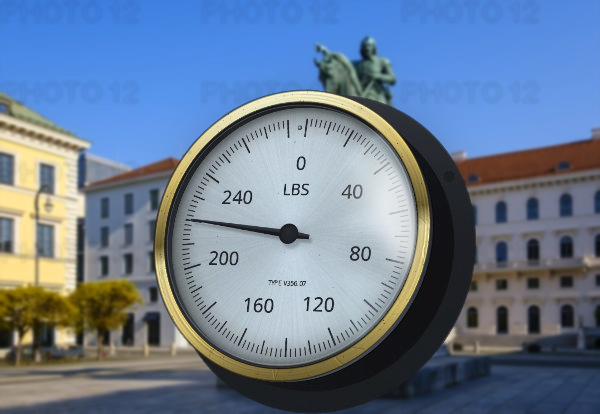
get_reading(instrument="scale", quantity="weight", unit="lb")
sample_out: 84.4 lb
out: 220 lb
